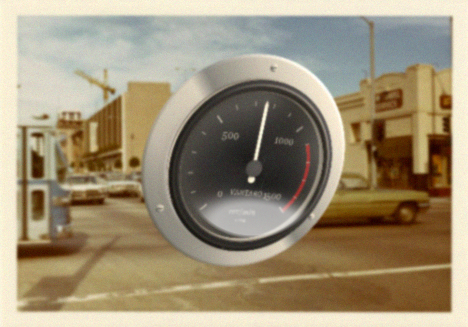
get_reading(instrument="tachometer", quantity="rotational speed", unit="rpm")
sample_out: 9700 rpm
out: 750 rpm
